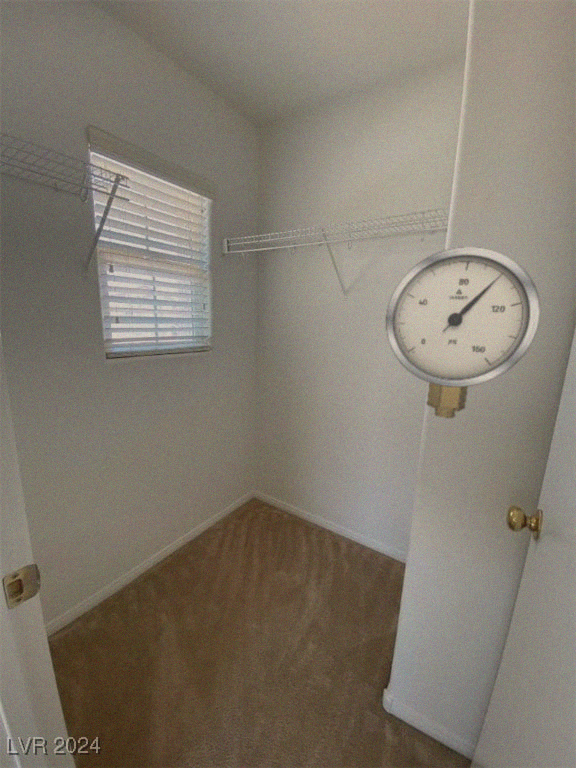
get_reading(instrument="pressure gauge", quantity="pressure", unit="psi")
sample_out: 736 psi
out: 100 psi
